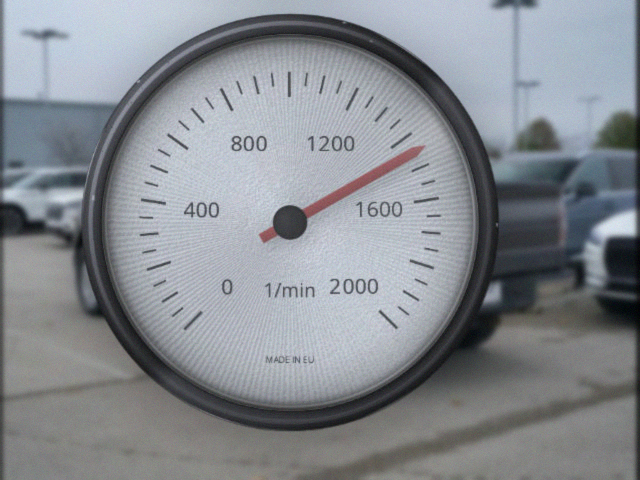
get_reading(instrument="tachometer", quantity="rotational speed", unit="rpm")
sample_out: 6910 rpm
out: 1450 rpm
